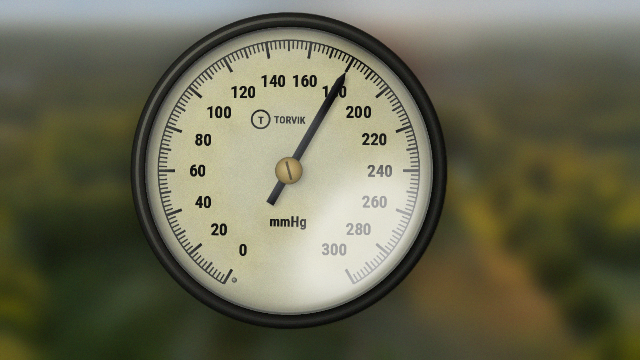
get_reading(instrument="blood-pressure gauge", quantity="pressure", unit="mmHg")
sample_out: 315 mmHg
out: 180 mmHg
